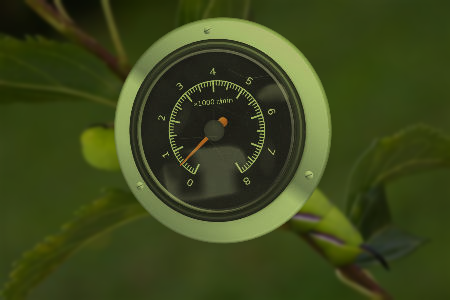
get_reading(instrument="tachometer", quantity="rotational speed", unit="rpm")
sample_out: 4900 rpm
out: 500 rpm
